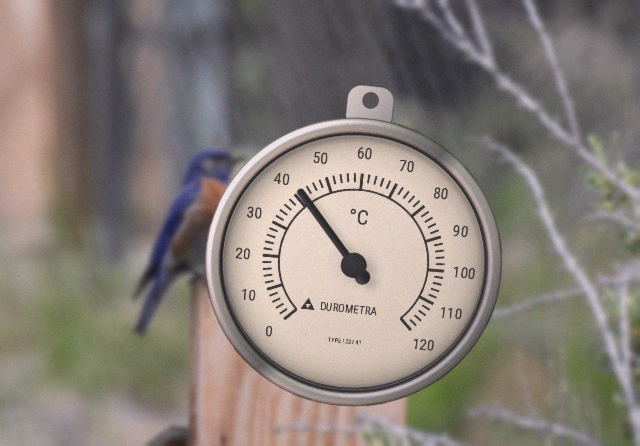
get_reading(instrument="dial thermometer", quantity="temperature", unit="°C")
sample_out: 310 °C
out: 42 °C
